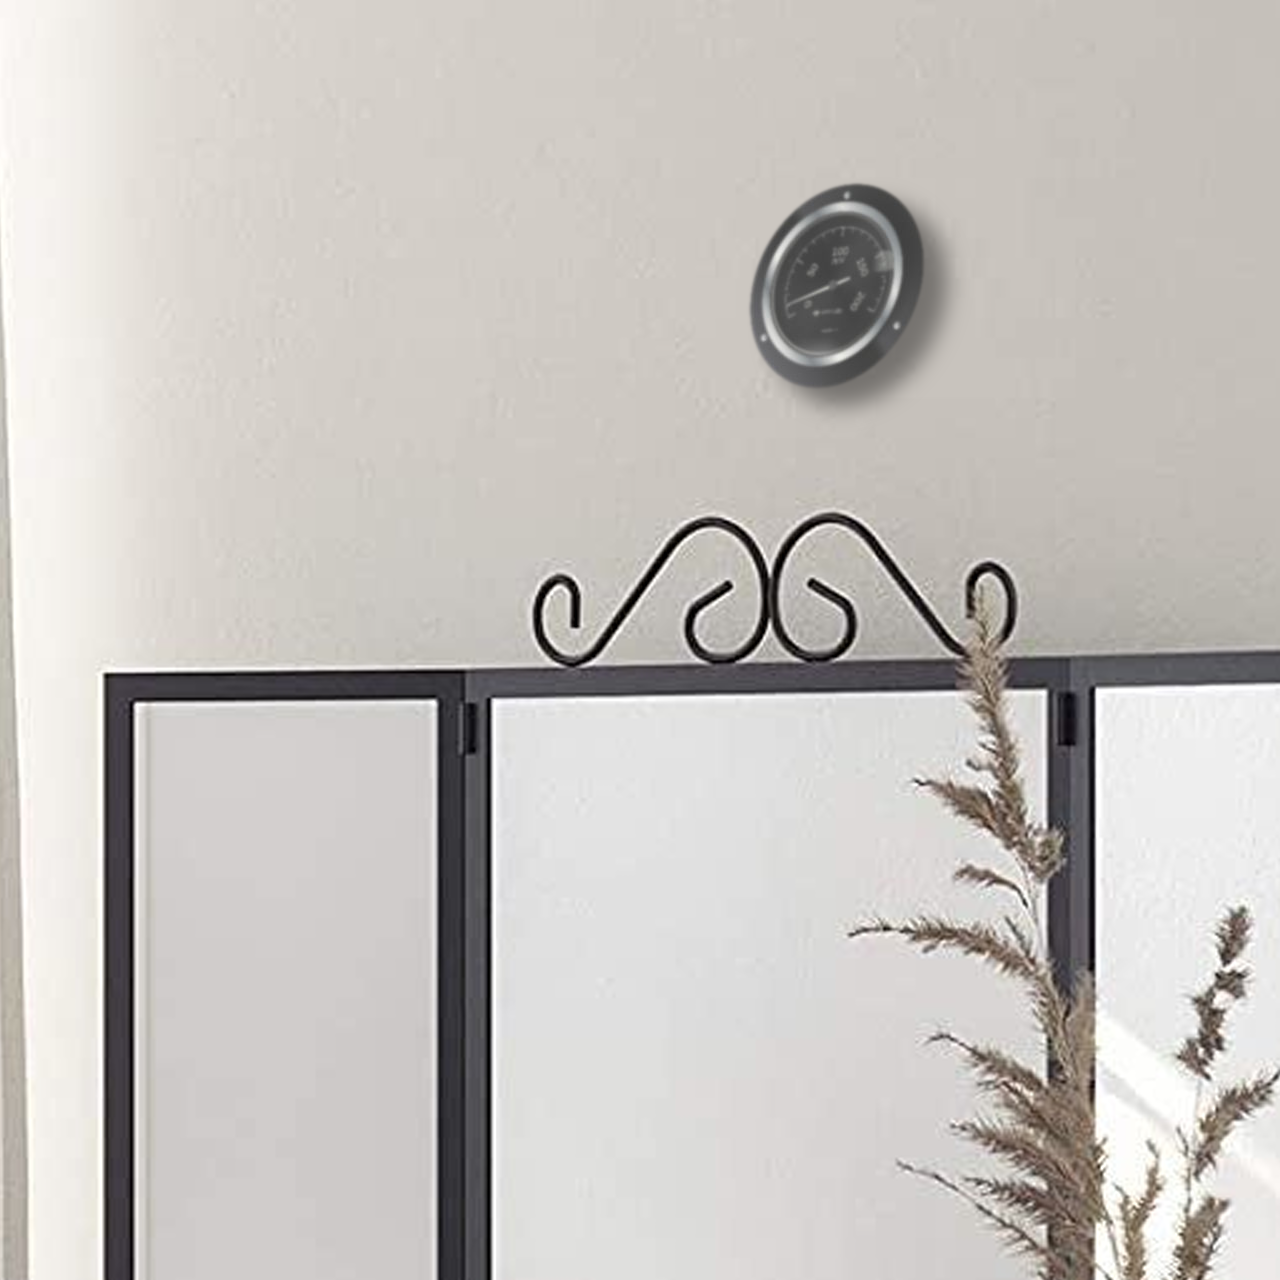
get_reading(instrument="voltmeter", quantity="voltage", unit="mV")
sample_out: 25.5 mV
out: 10 mV
